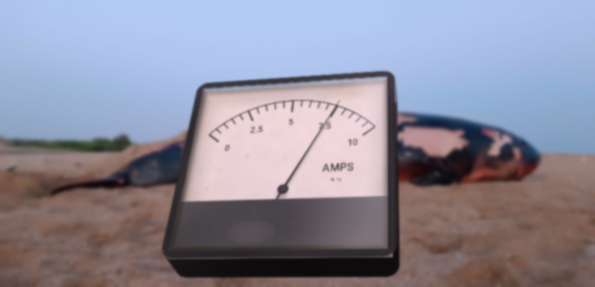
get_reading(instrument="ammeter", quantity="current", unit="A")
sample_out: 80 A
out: 7.5 A
